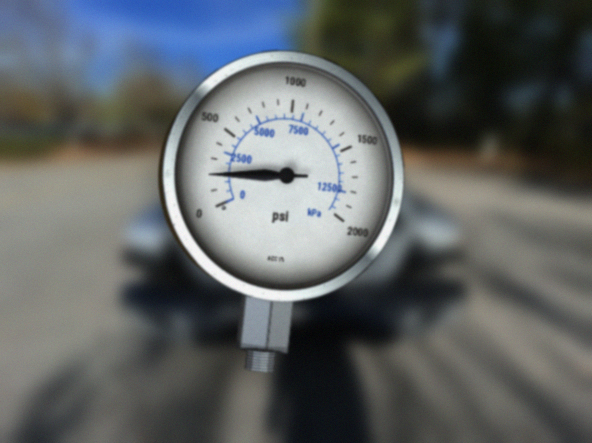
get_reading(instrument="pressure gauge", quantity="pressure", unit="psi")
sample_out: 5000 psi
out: 200 psi
